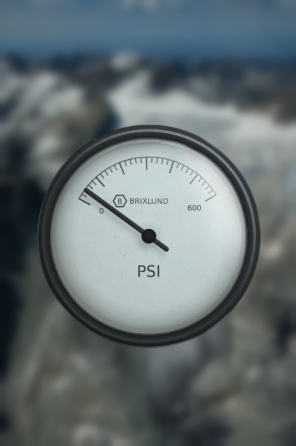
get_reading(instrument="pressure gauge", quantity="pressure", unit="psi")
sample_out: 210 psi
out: 40 psi
